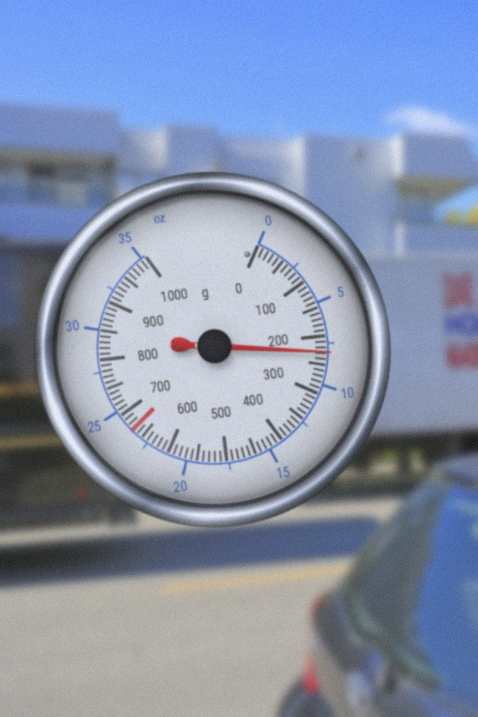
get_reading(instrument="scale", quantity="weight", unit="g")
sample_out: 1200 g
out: 230 g
